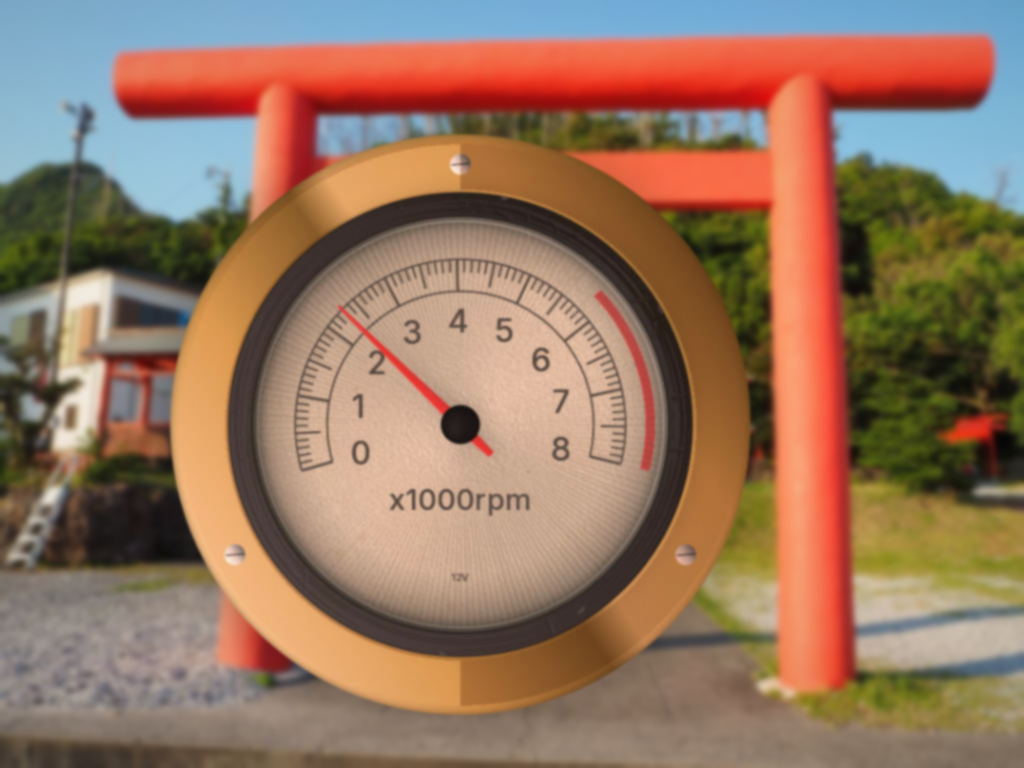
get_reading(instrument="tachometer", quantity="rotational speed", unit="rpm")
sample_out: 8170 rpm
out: 2300 rpm
